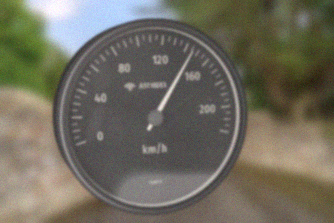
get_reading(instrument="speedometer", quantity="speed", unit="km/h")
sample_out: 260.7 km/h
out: 145 km/h
